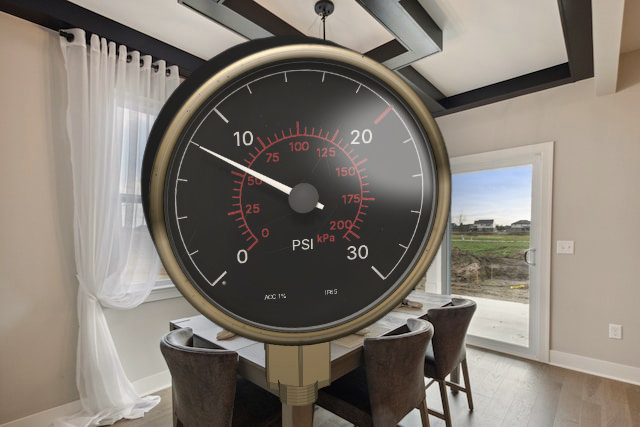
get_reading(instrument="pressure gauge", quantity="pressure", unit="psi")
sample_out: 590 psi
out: 8 psi
